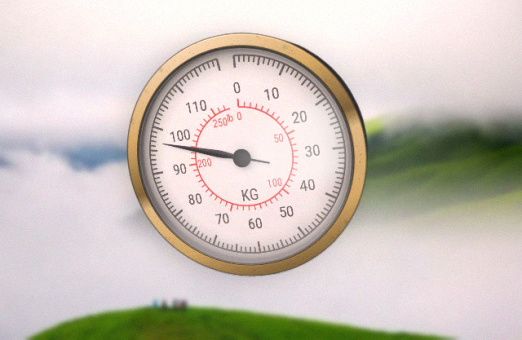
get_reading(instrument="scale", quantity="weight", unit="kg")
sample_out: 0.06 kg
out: 97 kg
